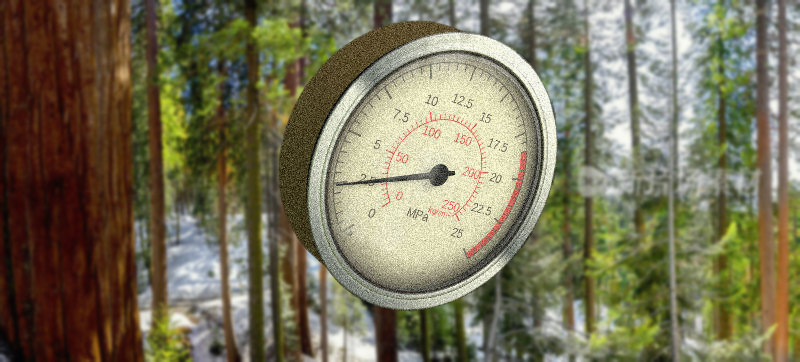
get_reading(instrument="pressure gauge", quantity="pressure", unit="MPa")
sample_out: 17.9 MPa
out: 2.5 MPa
